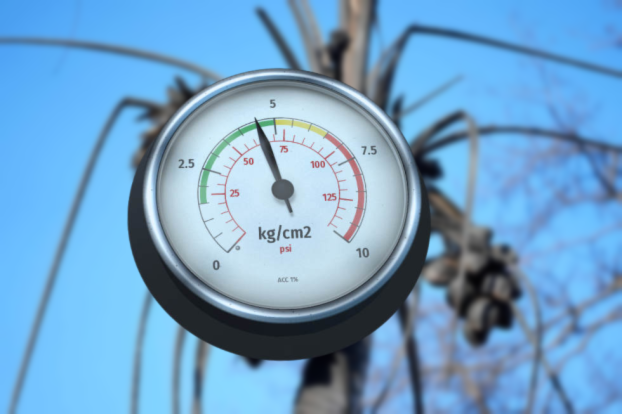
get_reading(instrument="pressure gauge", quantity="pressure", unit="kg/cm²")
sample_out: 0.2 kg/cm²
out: 4.5 kg/cm²
